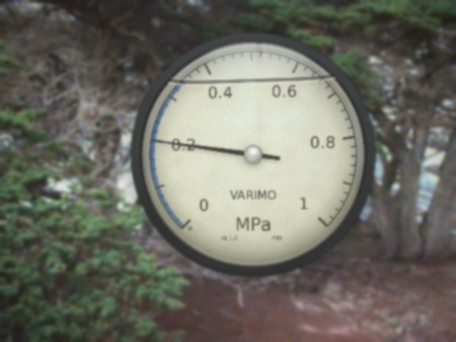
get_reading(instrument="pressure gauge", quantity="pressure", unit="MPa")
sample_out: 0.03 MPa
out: 0.2 MPa
